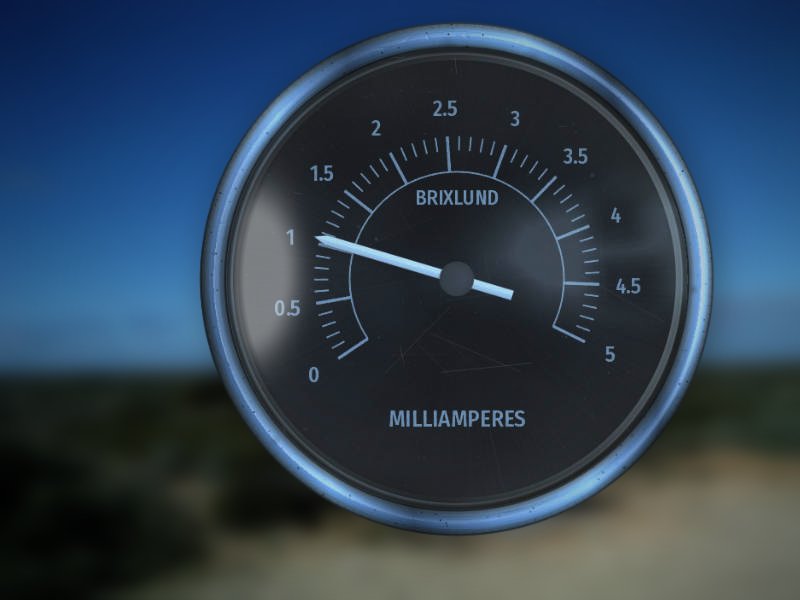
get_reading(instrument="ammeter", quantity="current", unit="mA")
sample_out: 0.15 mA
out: 1.05 mA
